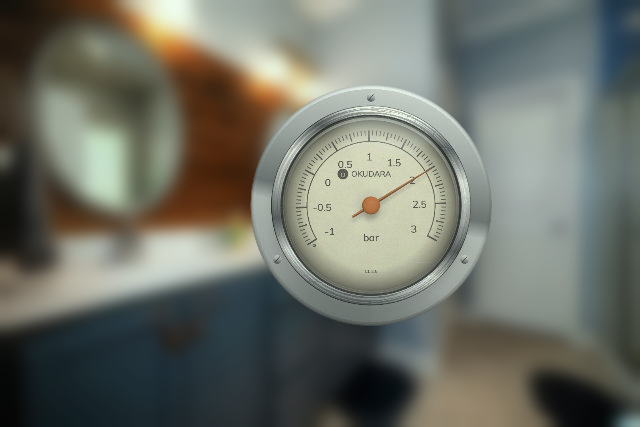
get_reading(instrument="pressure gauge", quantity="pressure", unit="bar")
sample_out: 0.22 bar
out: 2 bar
